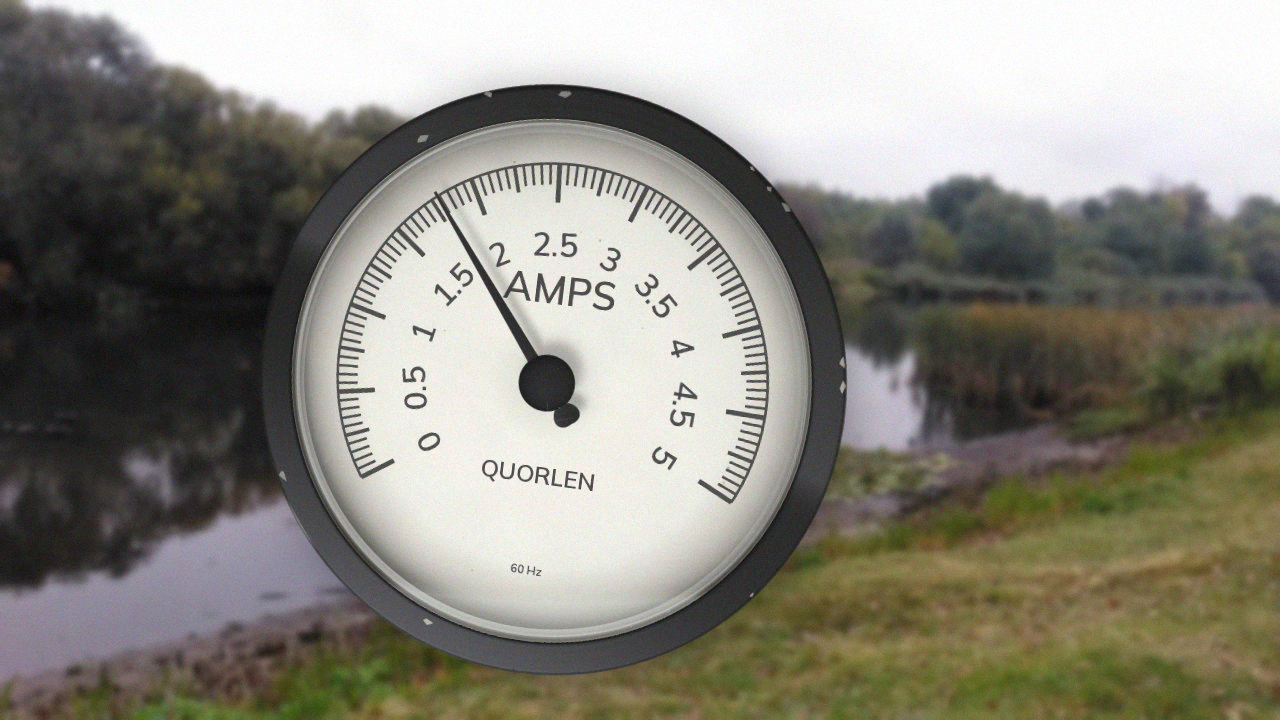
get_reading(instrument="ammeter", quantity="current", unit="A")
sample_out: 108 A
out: 1.8 A
